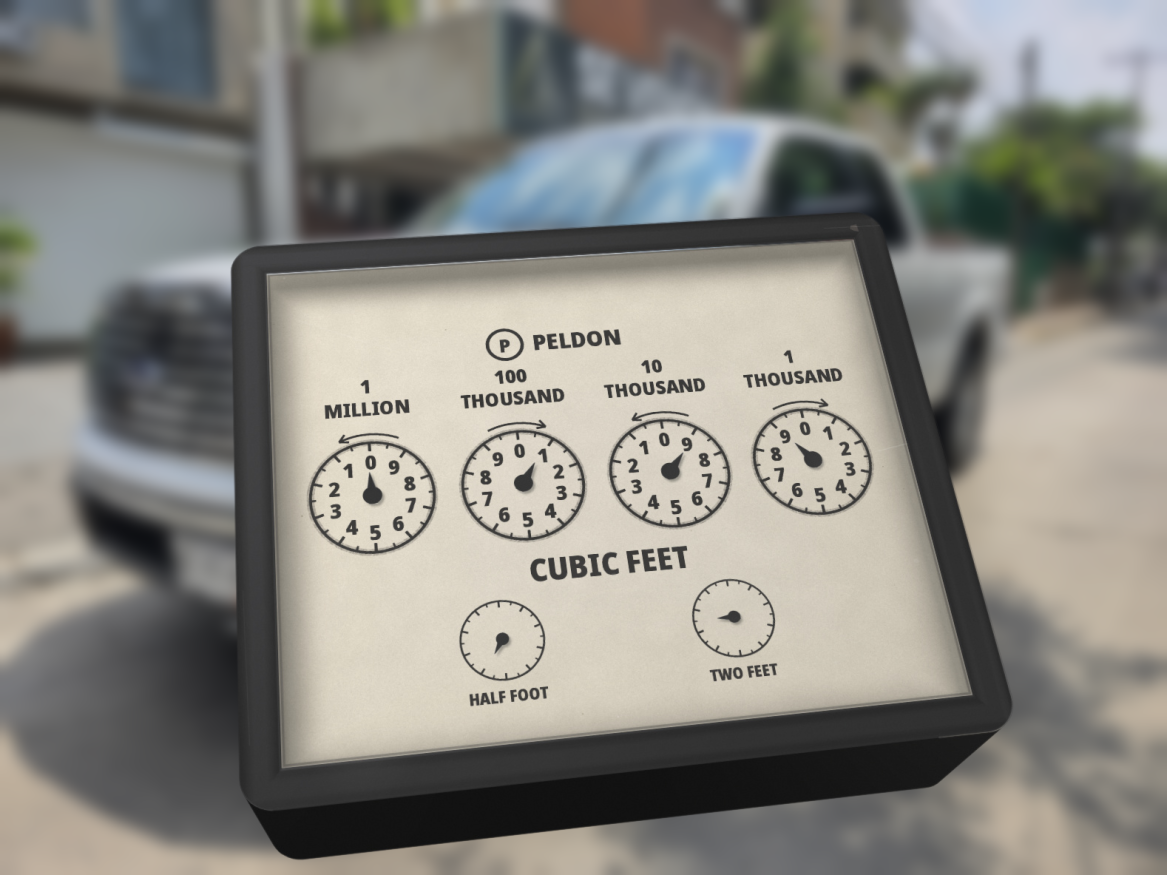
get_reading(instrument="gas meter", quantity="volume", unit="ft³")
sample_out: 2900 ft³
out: 8900 ft³
